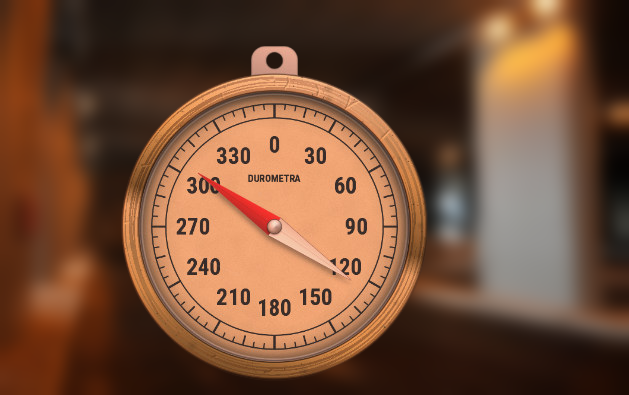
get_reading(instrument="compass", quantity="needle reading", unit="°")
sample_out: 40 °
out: 305 °
